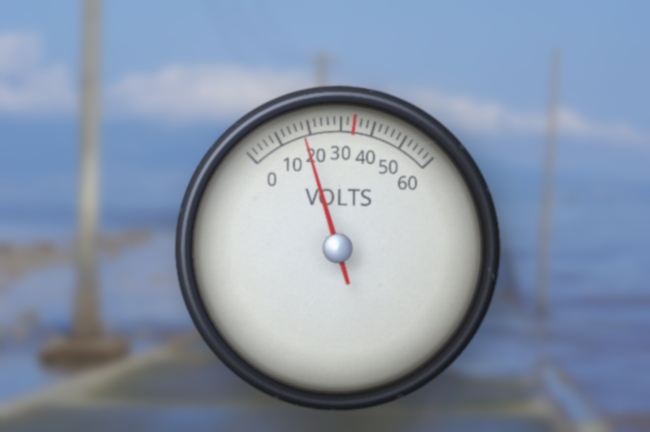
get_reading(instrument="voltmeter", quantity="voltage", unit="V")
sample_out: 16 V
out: 18 V
